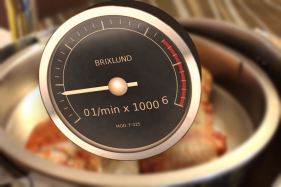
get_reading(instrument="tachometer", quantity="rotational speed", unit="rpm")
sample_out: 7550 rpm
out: 800 rpm
